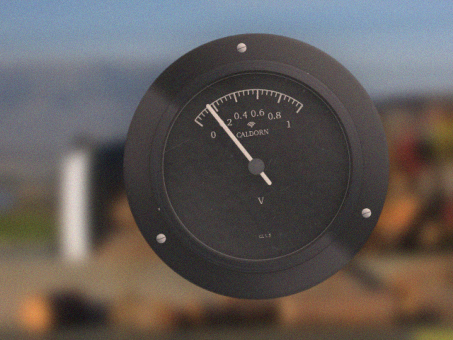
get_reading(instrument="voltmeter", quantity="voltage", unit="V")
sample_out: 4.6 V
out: 0.16 V
